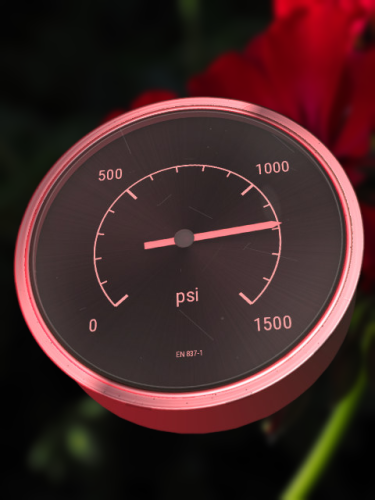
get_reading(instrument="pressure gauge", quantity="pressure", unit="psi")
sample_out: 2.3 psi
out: 1200 psi
